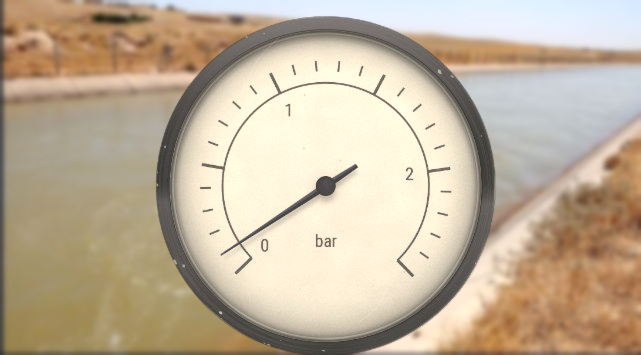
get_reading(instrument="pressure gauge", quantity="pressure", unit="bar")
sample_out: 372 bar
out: 0.1 bar
